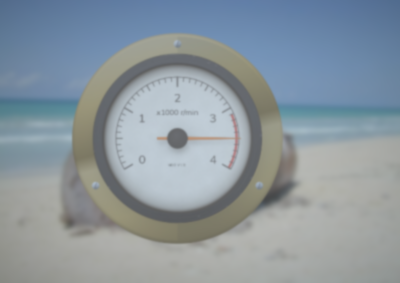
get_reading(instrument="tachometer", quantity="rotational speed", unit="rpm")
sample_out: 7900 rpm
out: 3500 rpm
